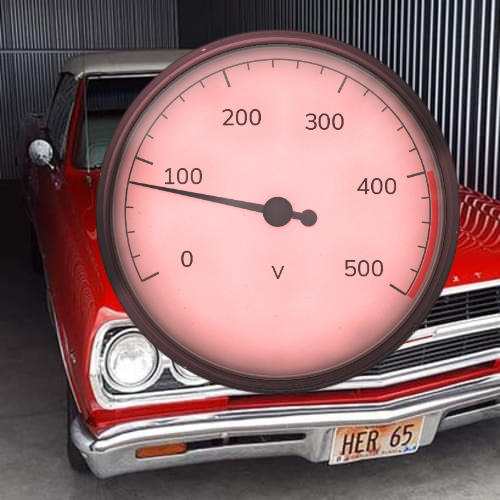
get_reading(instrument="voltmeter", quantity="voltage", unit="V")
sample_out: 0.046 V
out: 80 V
